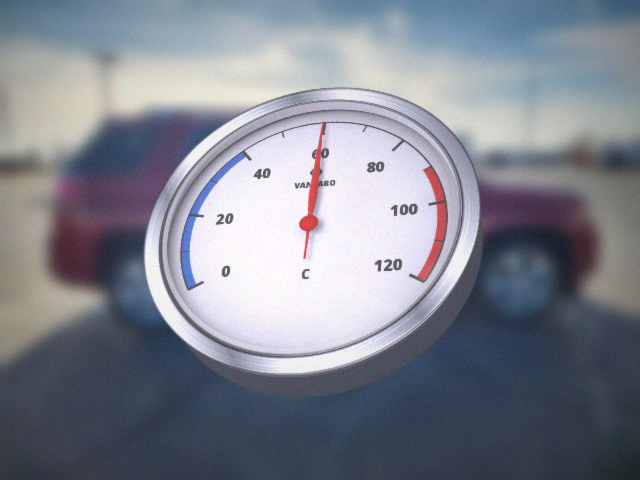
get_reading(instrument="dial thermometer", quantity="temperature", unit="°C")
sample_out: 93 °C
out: 60 °C
